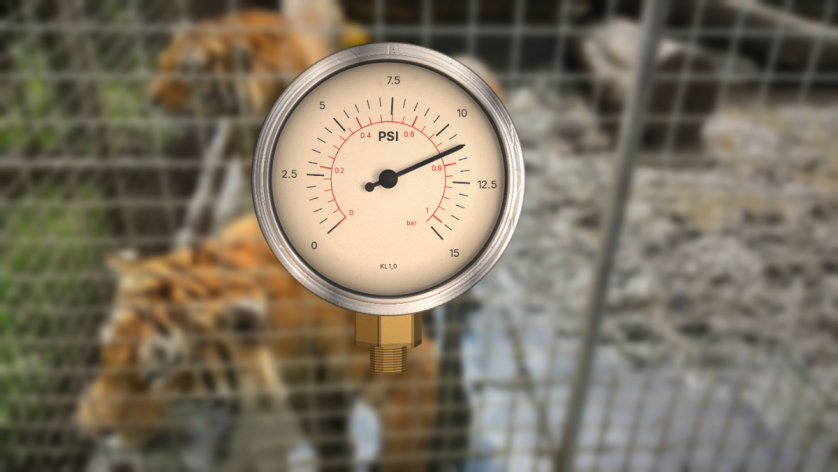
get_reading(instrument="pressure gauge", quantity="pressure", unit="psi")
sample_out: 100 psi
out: 11 psi
